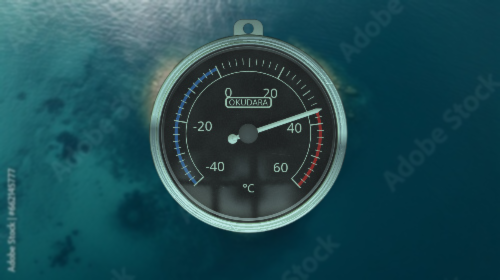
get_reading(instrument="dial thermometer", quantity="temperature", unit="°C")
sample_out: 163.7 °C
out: 36 °C
